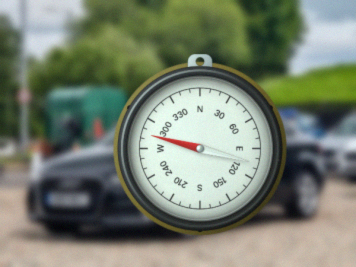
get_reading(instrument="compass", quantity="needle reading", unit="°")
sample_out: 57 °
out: 285 °
